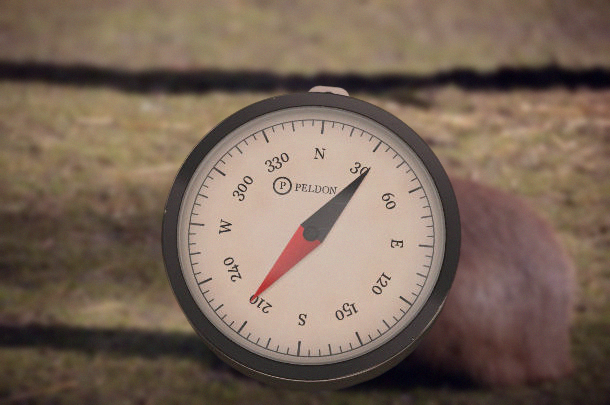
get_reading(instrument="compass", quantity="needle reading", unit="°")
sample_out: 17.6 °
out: 215 °
